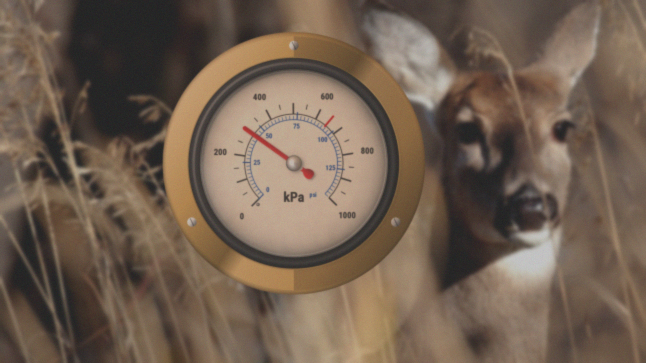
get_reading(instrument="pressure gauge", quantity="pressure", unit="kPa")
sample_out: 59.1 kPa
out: 300 kPa
